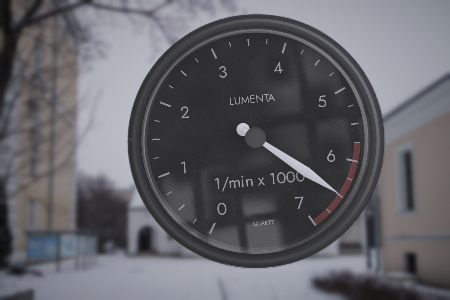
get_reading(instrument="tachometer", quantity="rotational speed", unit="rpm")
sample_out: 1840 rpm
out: 6500 rpm
